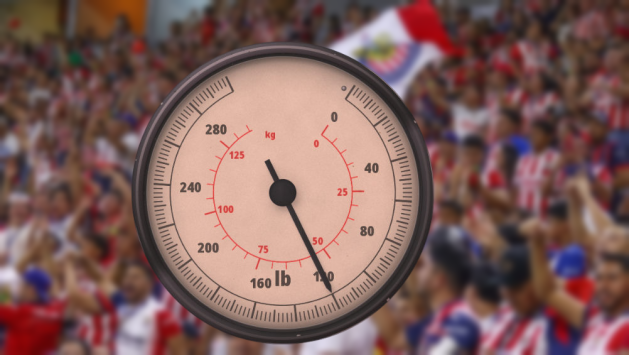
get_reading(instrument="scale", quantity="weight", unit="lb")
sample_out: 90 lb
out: 120 lb
